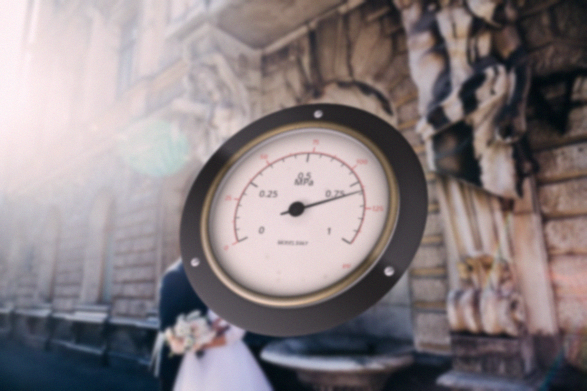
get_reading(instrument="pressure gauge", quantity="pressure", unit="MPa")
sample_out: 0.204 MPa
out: 0.8 MPa
